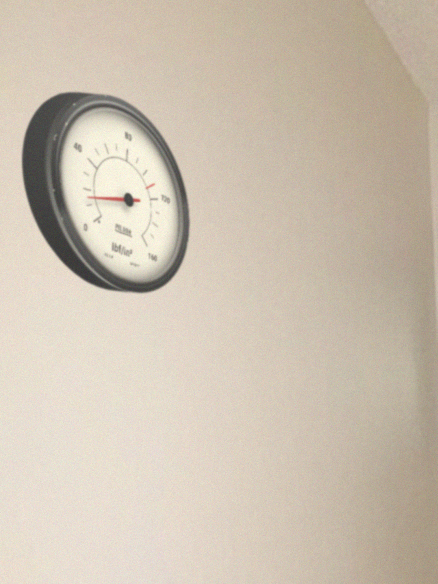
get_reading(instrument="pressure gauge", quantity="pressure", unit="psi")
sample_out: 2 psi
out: 15 psi
